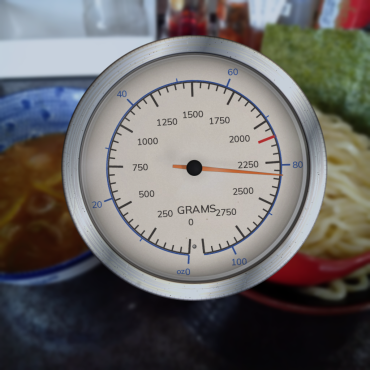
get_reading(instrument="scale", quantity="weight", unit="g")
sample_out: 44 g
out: 2325 g
